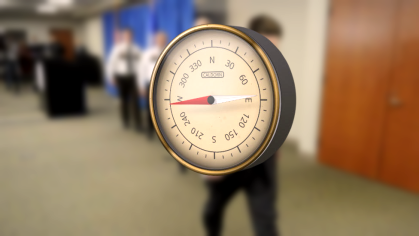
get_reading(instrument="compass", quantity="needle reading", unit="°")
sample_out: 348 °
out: 265 °
